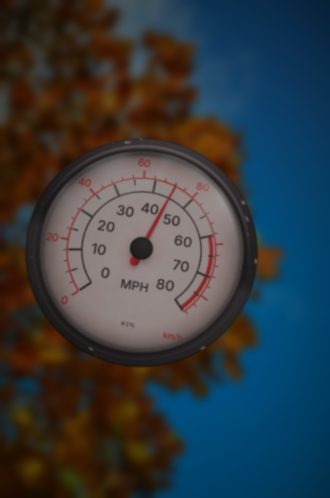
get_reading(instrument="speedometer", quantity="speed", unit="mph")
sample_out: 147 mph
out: 45 mph
